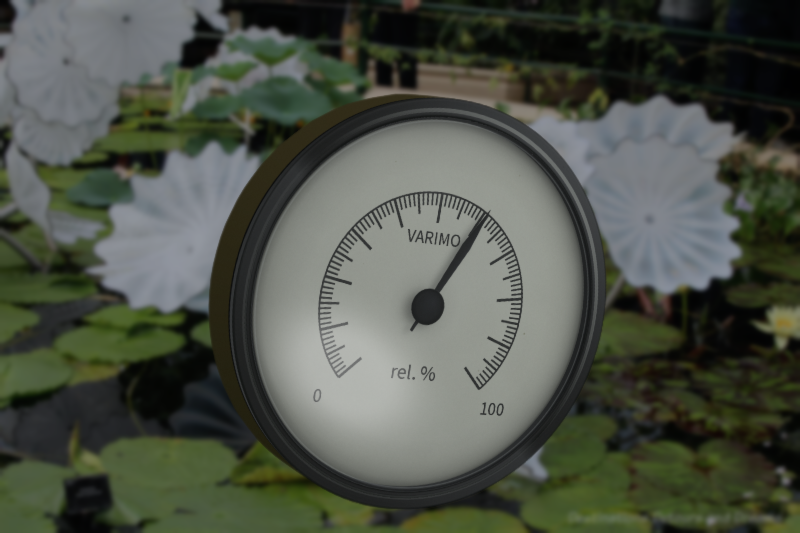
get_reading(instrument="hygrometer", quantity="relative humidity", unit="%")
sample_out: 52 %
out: 60 %
